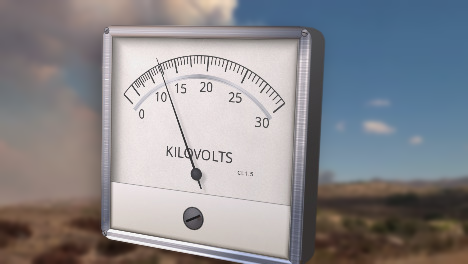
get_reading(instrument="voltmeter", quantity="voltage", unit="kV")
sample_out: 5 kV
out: 12.5 kV
